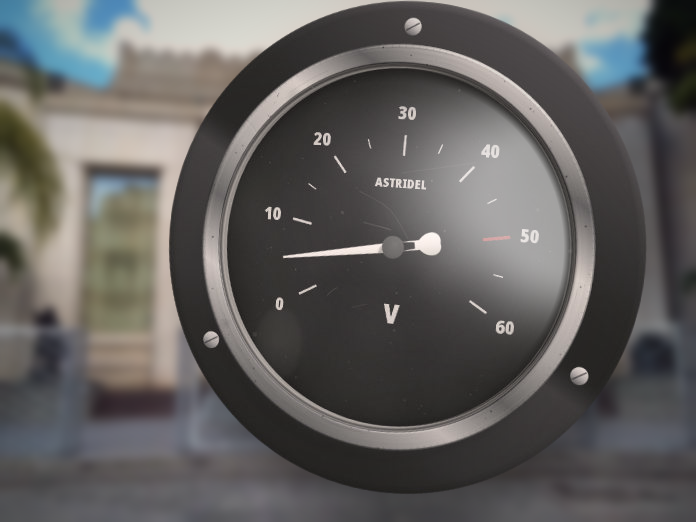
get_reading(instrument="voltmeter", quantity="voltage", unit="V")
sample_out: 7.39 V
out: 5 V
